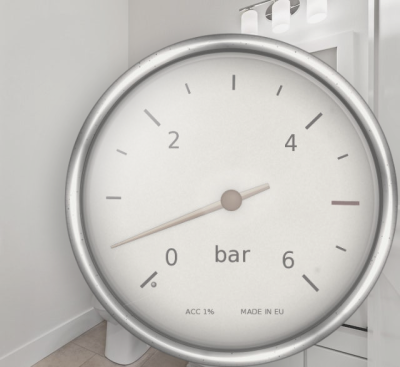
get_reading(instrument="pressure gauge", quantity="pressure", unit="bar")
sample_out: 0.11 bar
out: 0.5 bar
